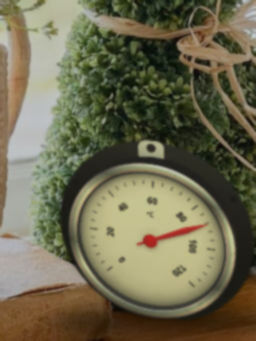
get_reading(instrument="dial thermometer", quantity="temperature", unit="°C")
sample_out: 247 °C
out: 88 °C
